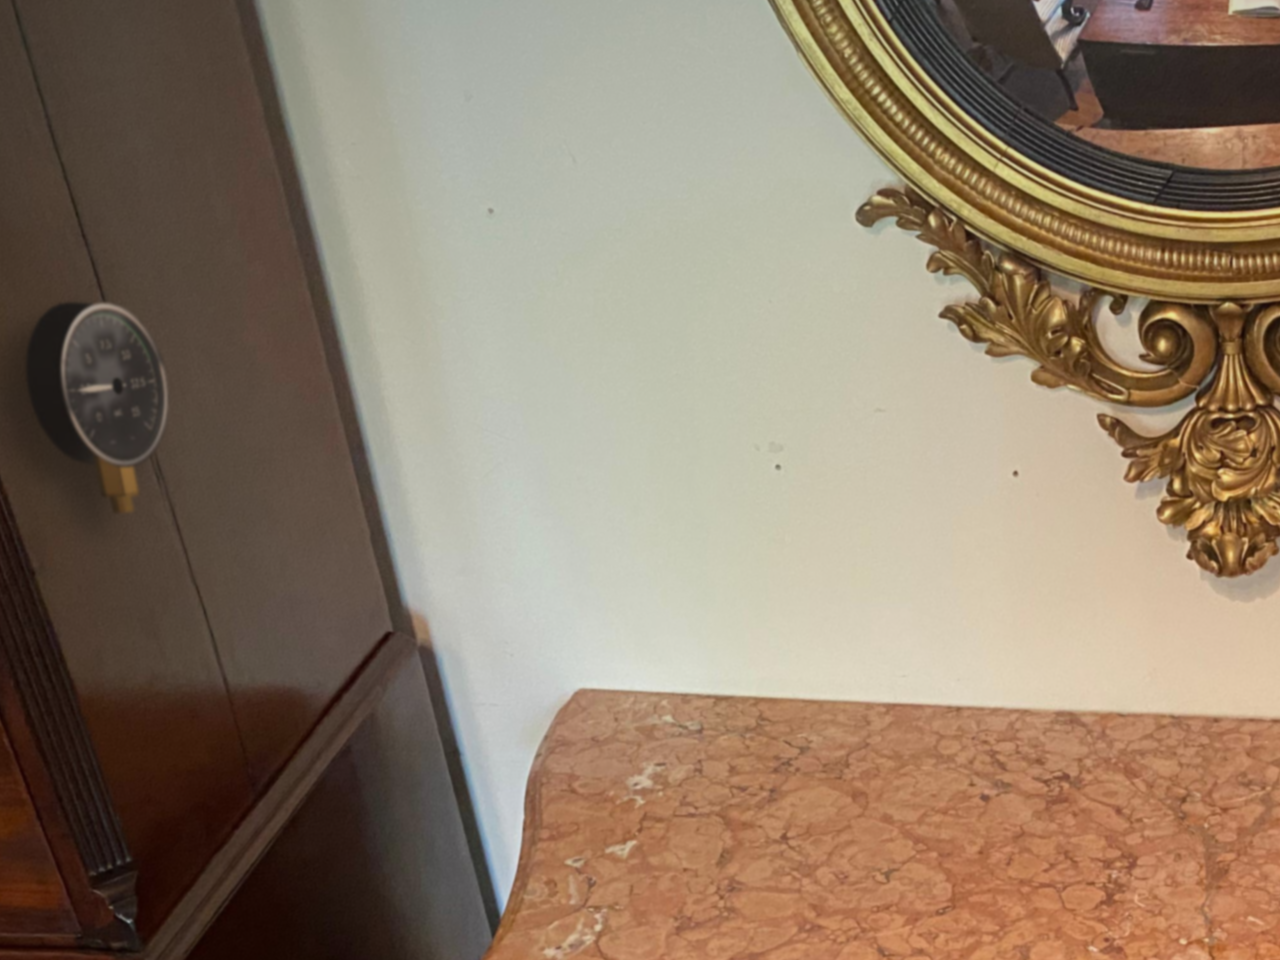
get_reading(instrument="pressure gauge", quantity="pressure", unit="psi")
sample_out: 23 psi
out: 2.5 psi
